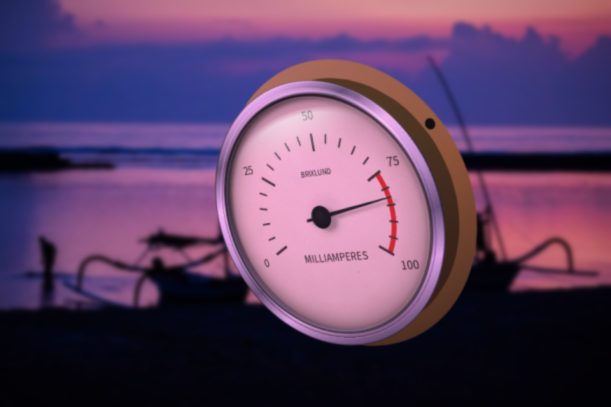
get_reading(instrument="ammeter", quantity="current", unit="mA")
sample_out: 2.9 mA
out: 82.5 mA
